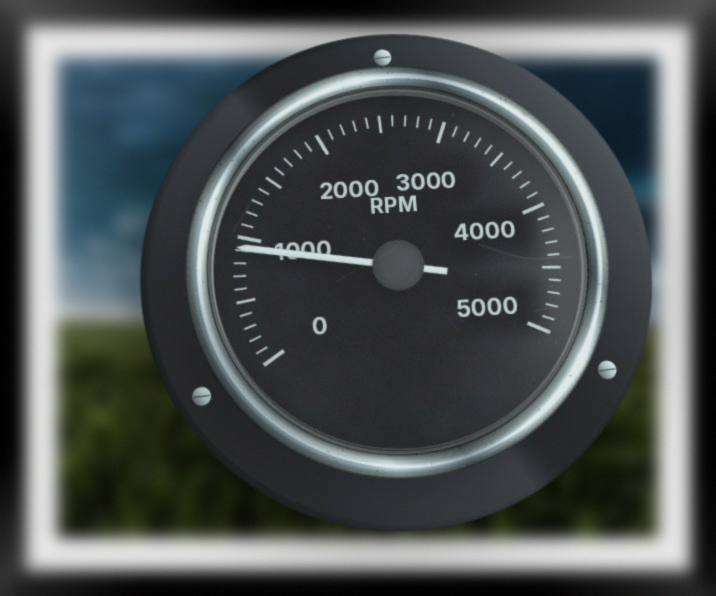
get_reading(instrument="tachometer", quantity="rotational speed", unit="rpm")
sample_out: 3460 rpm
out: 900 rpm
